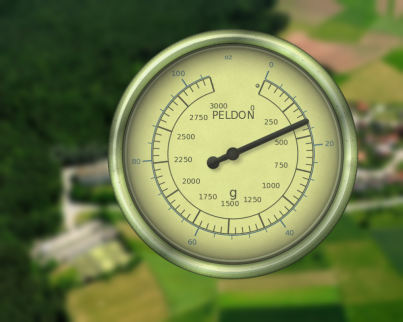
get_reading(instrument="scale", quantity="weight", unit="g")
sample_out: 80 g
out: 400 g
